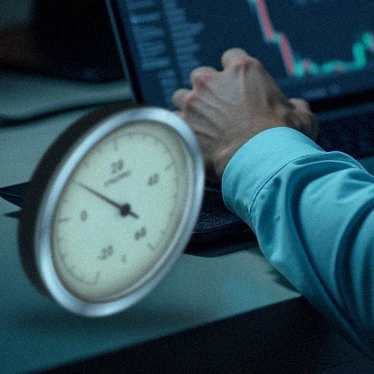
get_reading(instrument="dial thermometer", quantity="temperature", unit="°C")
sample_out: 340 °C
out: 8 °C
